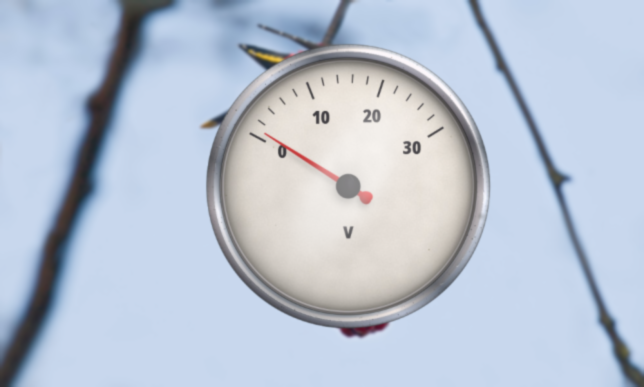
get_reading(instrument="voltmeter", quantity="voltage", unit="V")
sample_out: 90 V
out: 1 V
